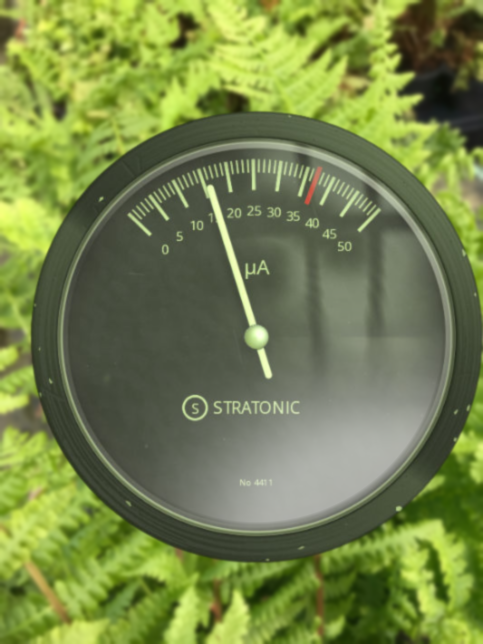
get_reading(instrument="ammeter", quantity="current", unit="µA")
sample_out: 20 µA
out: 16 µA
